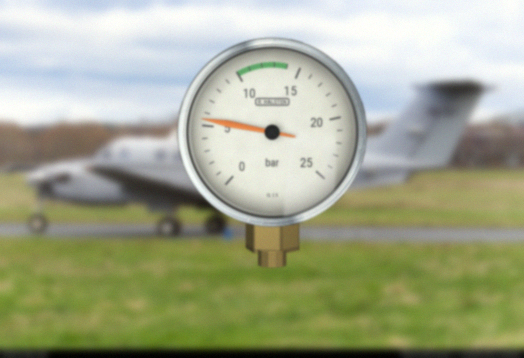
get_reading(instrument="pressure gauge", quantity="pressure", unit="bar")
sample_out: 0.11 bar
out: 5.5 bar
